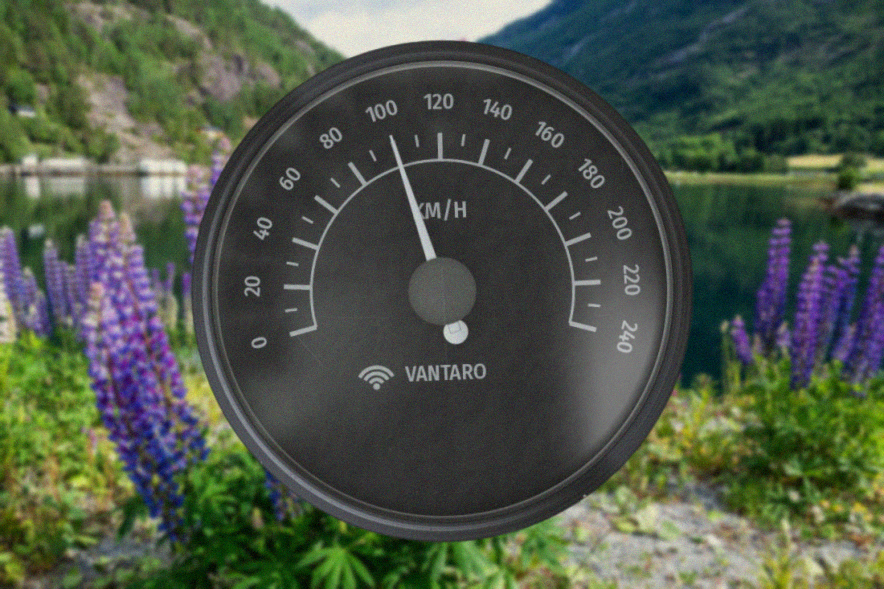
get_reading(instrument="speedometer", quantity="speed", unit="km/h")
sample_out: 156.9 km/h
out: 100 km/h
